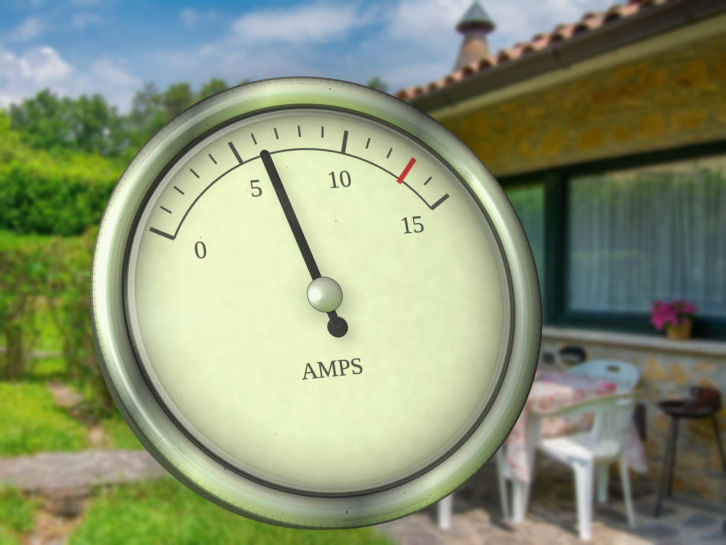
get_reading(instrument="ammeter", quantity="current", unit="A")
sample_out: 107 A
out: 6 A
